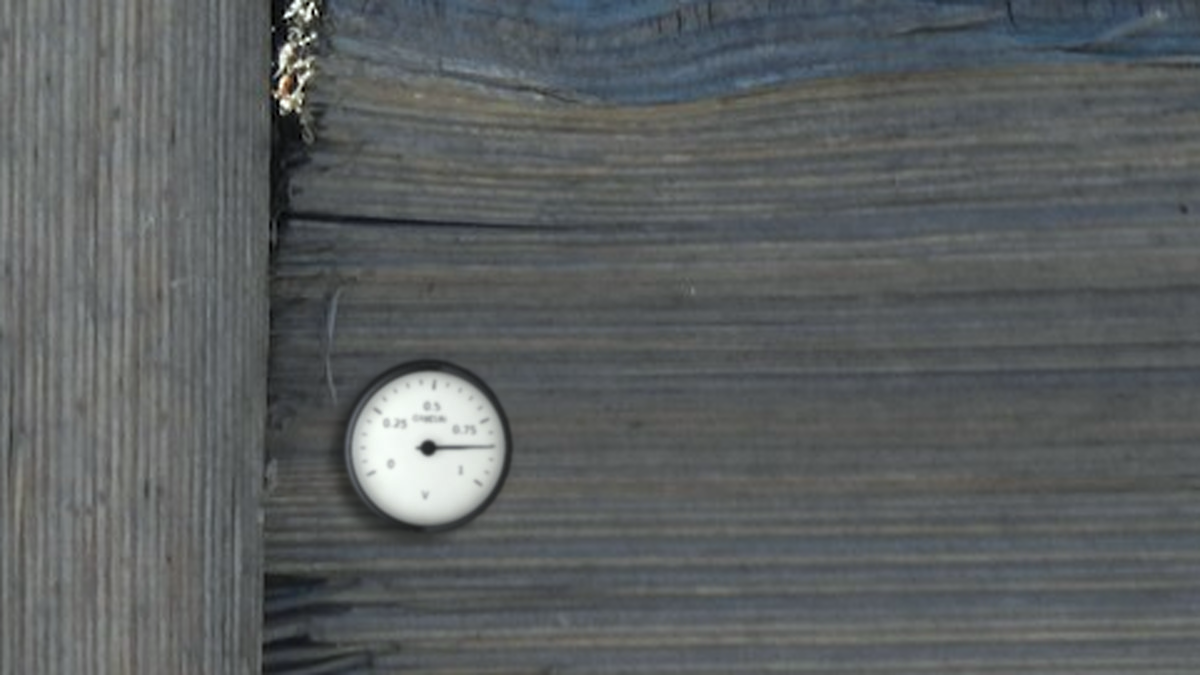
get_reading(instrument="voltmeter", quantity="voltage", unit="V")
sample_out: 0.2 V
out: 0.85 V
